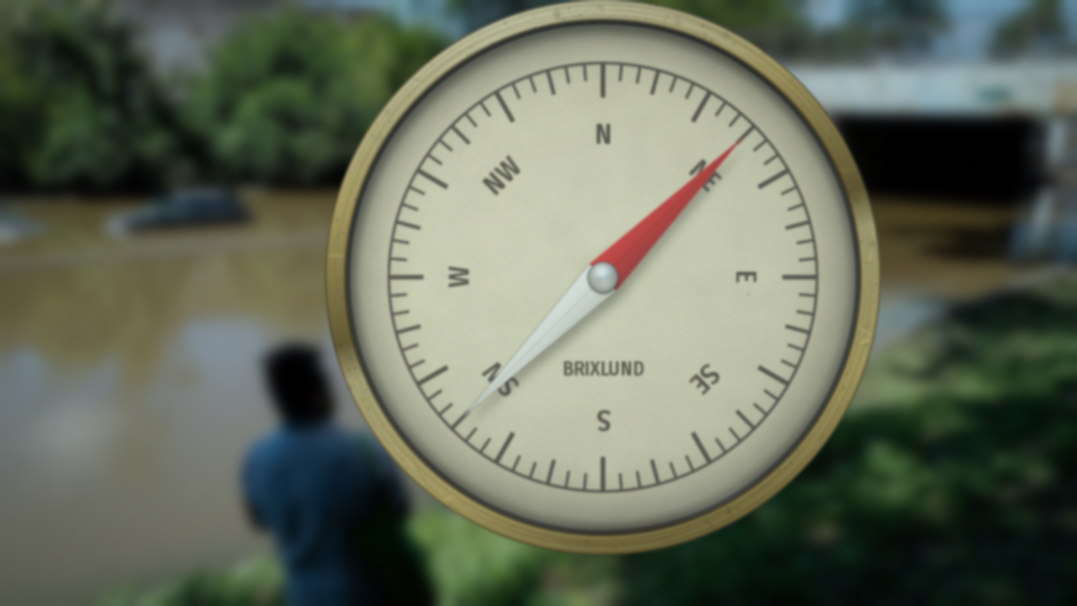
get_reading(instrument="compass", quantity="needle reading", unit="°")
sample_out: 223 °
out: 45 °
